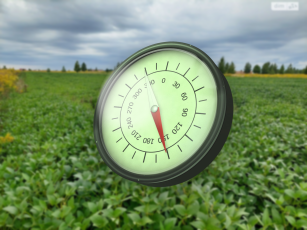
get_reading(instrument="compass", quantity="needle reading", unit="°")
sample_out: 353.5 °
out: 150 °
